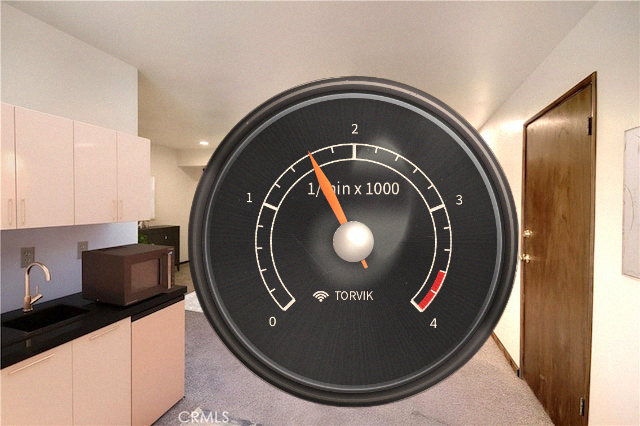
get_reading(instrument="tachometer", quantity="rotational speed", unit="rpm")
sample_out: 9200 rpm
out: 1600 rpm
